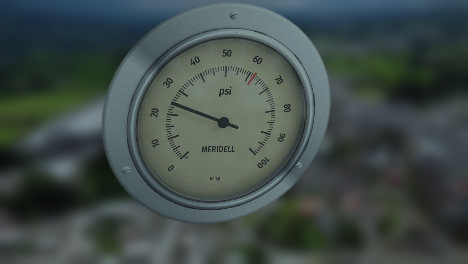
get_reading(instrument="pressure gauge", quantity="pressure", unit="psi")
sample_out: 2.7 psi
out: 25 psi
